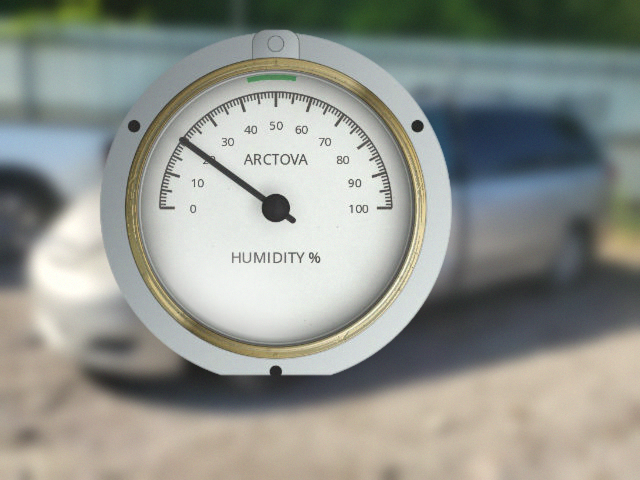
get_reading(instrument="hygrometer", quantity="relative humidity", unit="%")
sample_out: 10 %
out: 20 %
